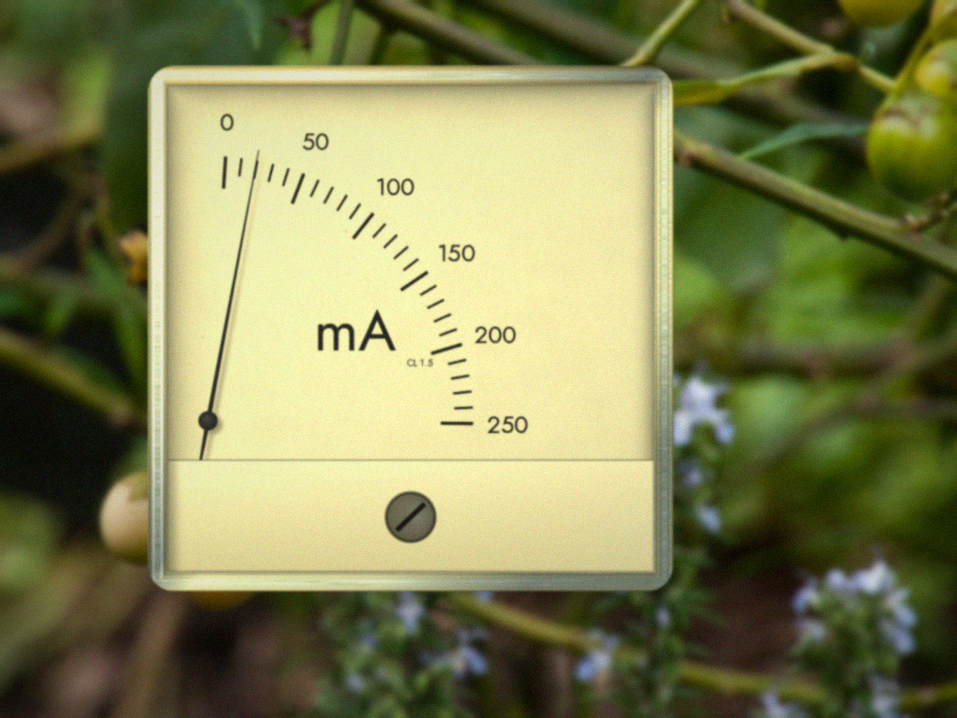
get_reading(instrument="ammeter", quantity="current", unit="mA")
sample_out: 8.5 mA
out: 20 mA
